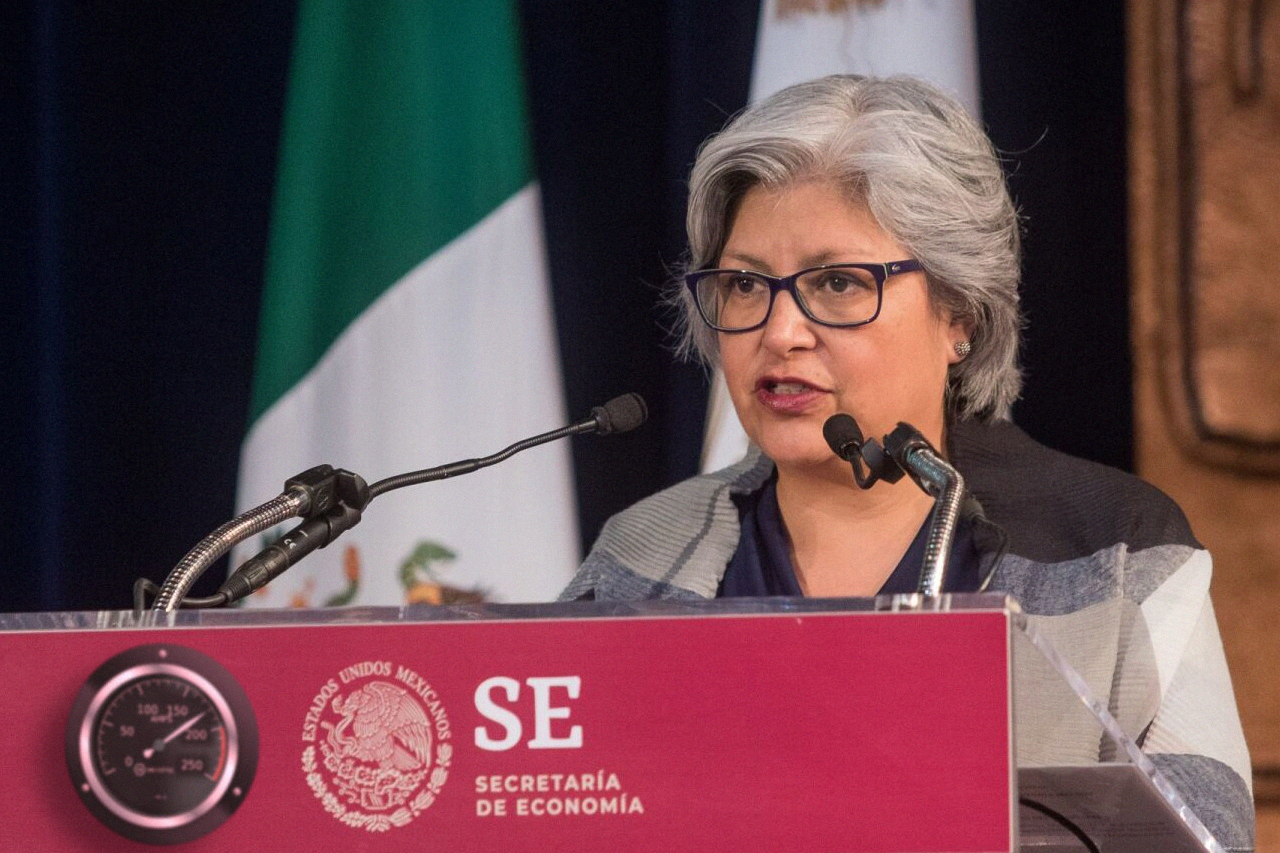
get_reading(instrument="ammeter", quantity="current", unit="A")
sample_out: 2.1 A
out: 180 A
